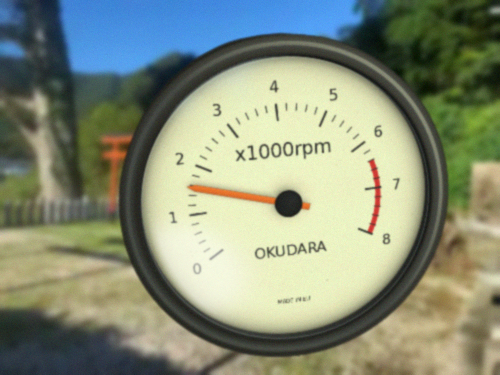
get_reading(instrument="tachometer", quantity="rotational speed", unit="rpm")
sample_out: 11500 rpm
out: 1600 rpm
